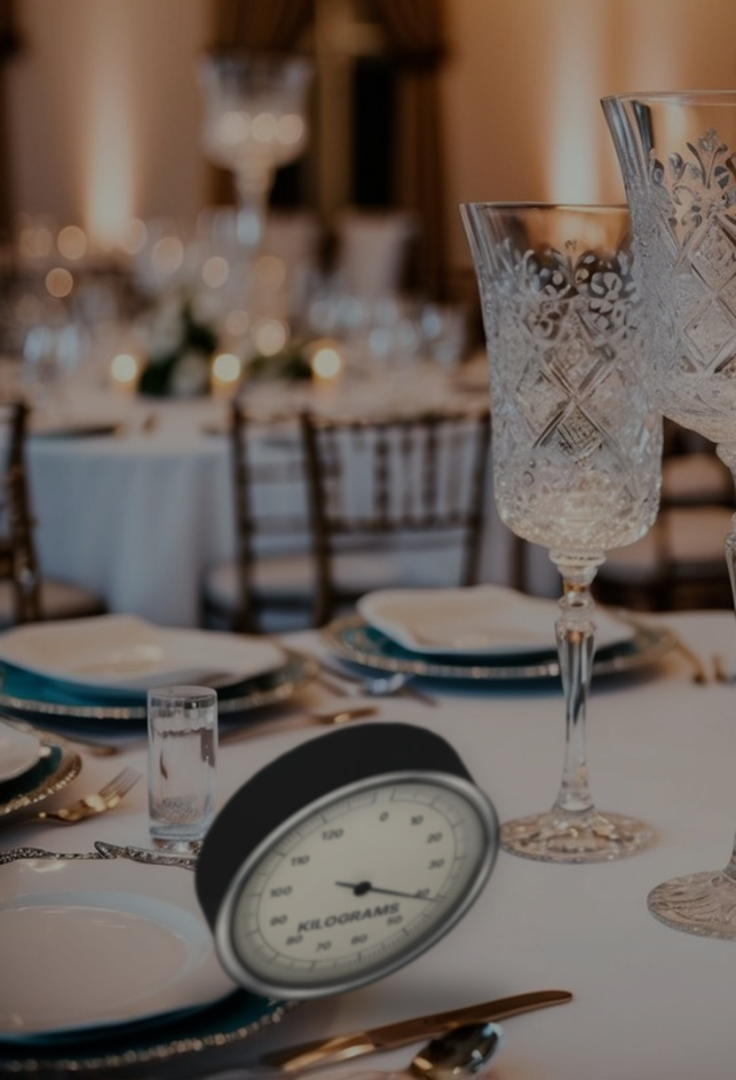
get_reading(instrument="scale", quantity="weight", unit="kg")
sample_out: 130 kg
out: 40 kg
